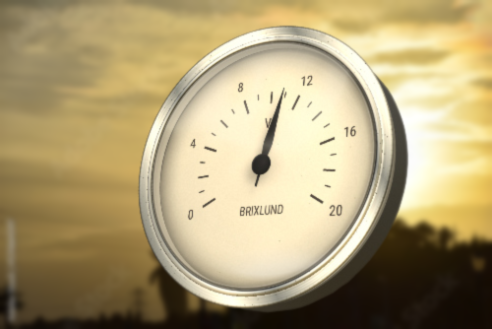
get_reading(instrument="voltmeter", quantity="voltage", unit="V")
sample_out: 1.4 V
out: 11 V
